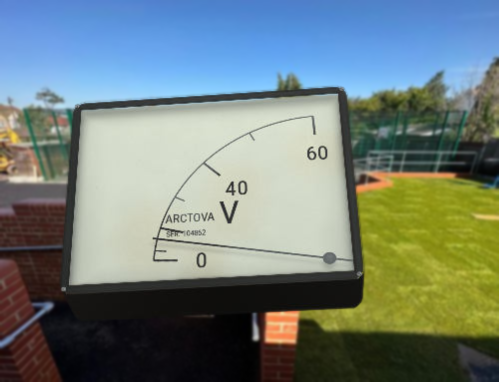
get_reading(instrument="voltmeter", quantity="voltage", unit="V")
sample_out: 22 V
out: 15 V
